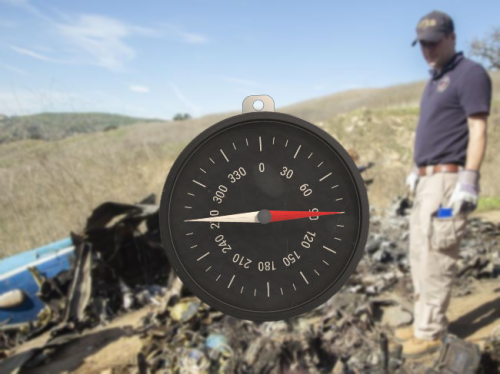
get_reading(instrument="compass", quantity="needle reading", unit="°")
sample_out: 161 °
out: 90 °
